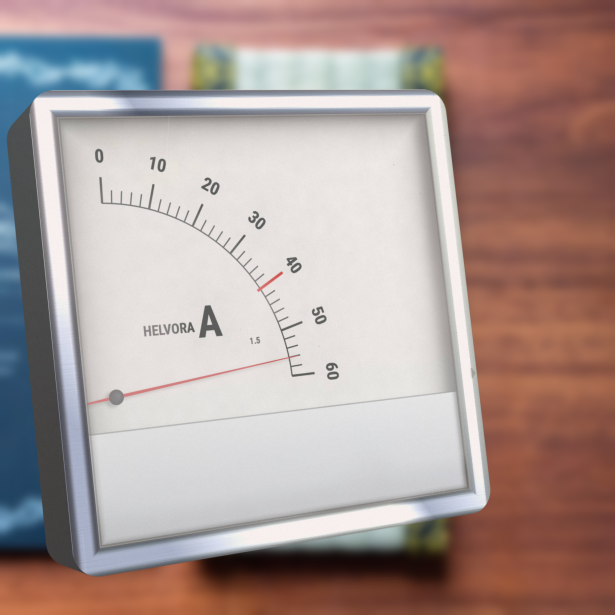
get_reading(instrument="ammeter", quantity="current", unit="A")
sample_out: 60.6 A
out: 56 A
